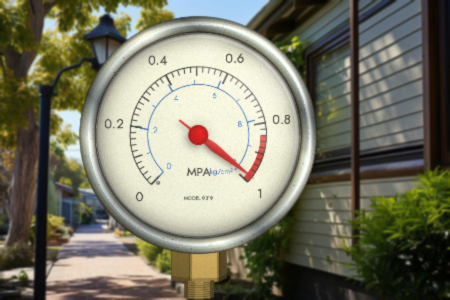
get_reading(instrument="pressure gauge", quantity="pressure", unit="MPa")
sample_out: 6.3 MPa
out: 0.98 MPa
